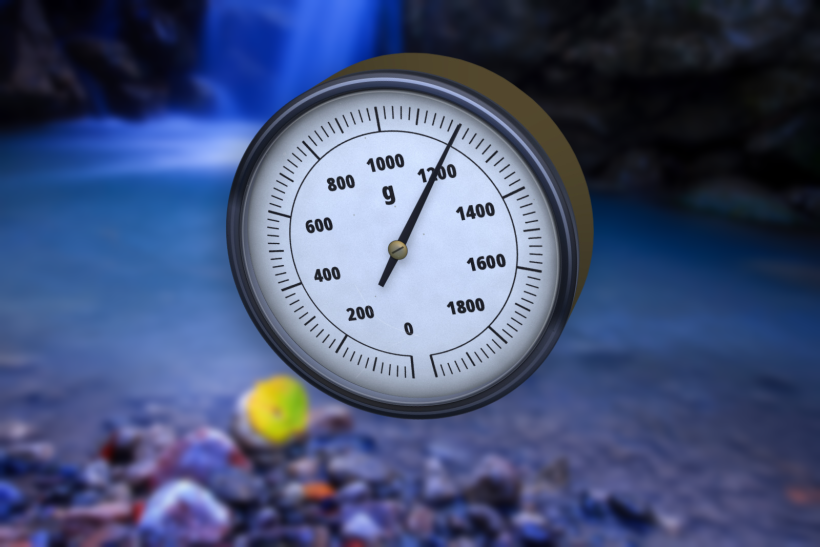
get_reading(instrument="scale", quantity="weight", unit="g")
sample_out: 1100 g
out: 1200 g
